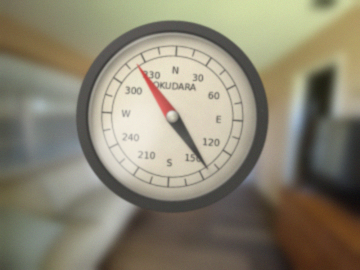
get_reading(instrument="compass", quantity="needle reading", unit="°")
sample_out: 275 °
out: 322.5 °
